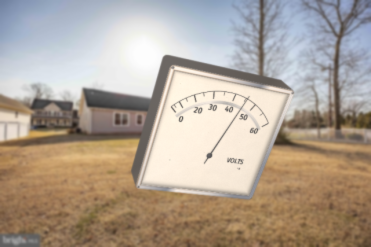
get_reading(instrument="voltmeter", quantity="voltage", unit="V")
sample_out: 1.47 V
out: 45 V
